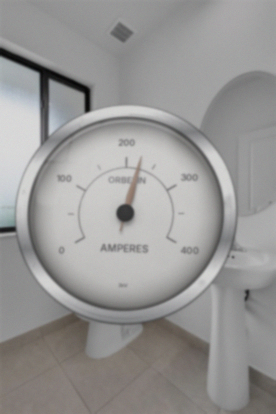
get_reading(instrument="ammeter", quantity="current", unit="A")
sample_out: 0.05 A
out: 225 A
